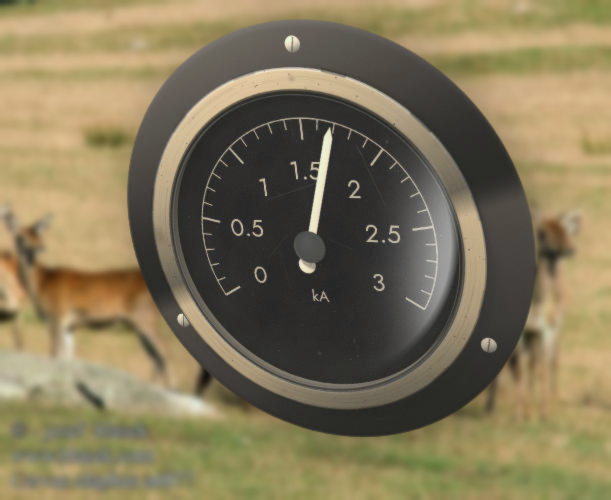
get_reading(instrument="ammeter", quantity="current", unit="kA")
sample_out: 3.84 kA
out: 1.7 kA
